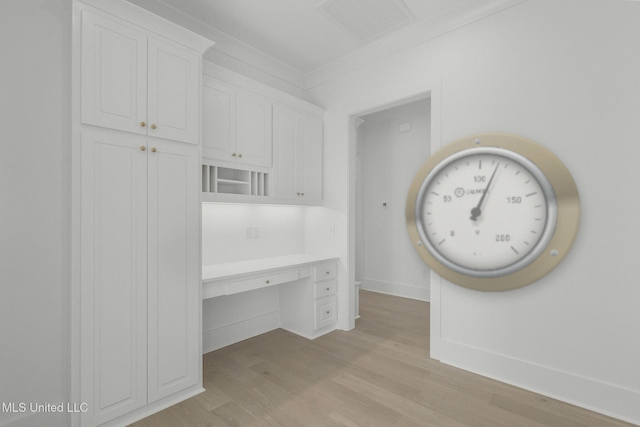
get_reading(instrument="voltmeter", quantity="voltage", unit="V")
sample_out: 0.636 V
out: 115 V
